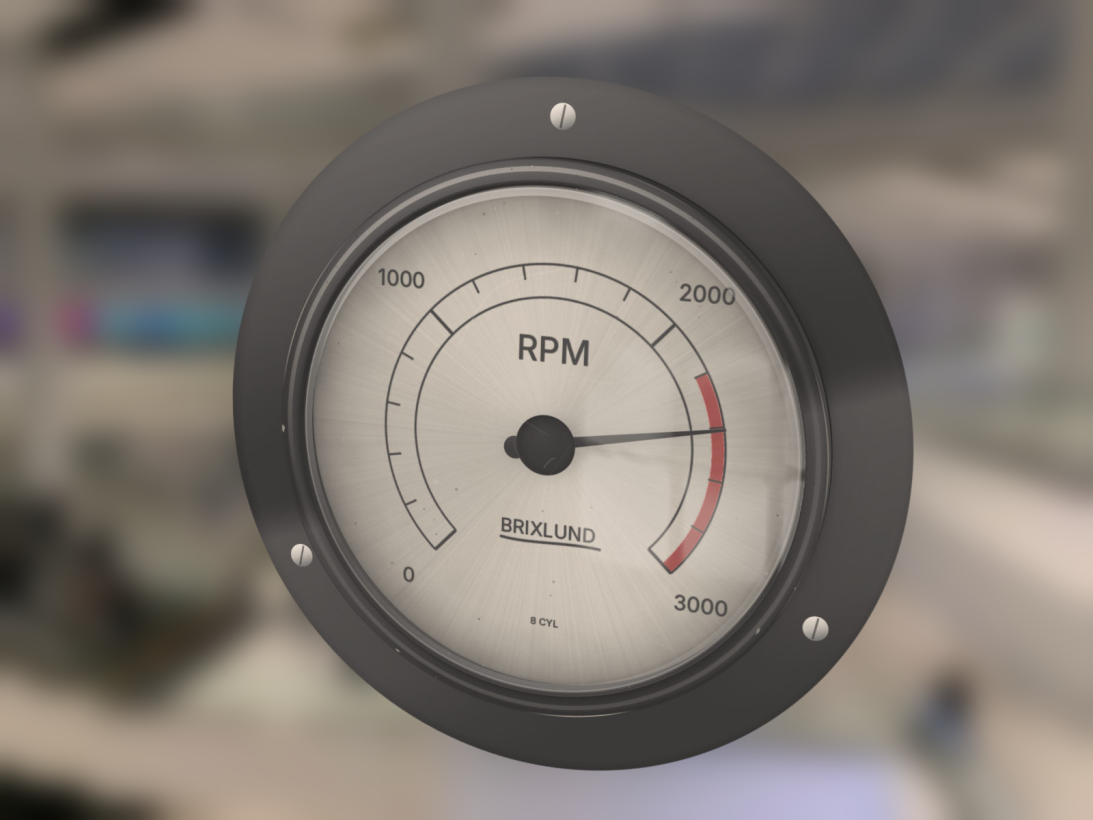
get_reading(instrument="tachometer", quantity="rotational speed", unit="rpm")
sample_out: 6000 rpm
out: 2400 rpm
